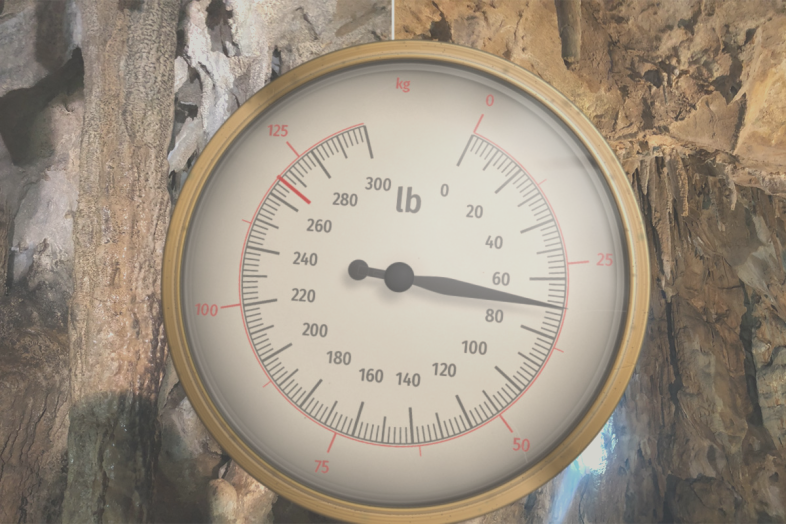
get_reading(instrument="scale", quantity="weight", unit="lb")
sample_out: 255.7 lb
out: 70 lb
